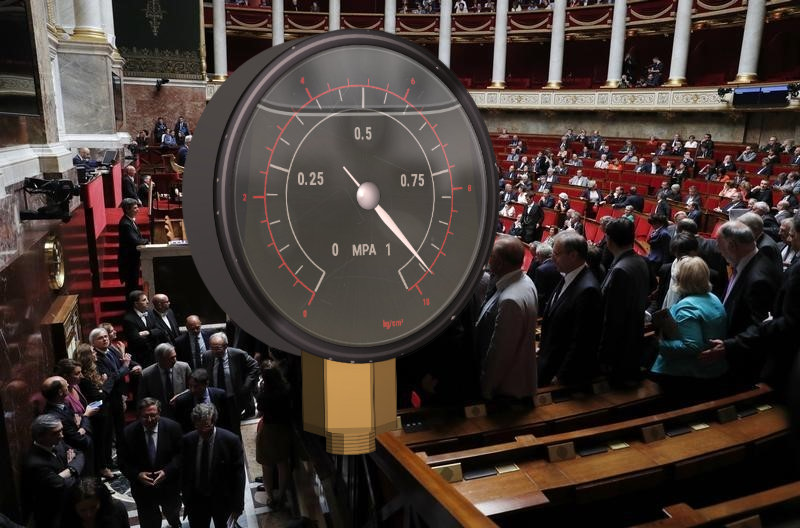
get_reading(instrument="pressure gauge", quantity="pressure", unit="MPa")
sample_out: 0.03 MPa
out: 0.95 MPa
